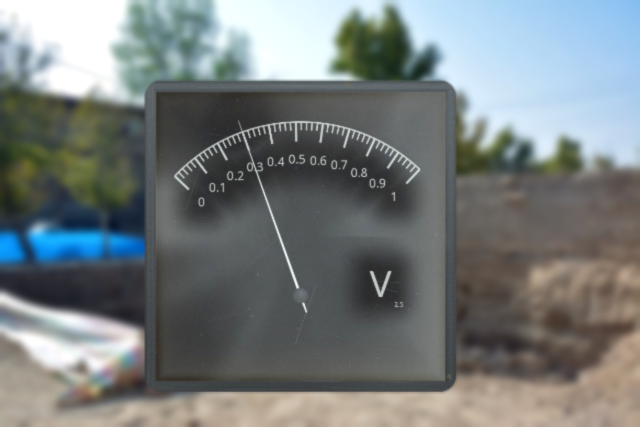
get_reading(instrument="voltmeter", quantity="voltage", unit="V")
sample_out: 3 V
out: 0.3 V
